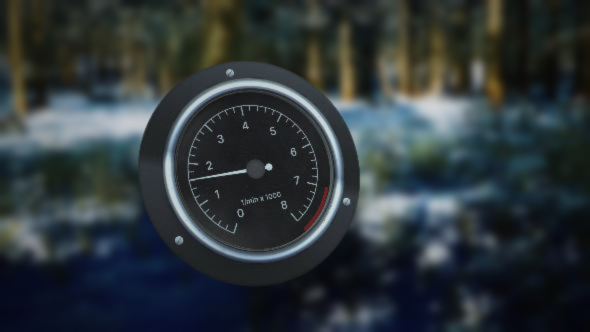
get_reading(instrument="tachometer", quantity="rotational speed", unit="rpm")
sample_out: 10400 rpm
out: 1600 rpm
